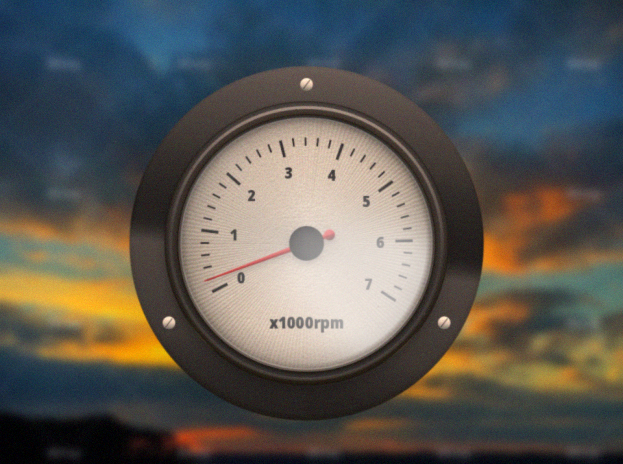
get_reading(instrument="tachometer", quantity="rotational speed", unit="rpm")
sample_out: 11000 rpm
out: 200 rpm
